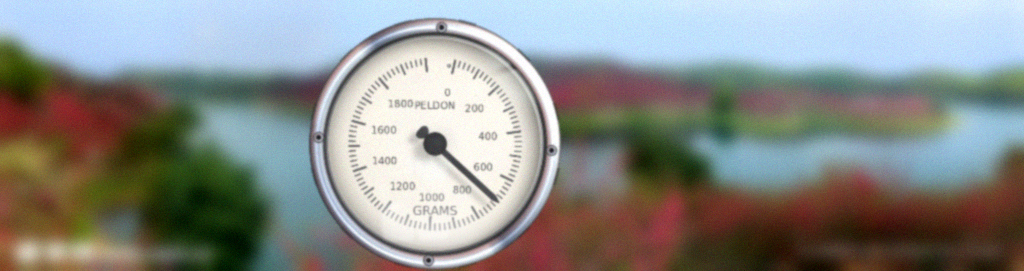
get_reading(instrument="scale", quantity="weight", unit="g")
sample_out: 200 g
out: 700 g
